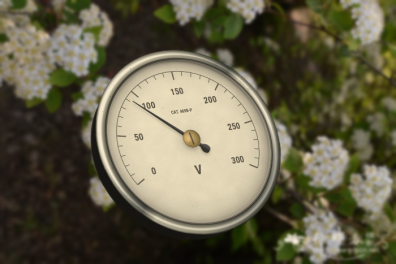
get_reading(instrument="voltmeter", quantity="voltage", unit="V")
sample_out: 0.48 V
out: 90 V
